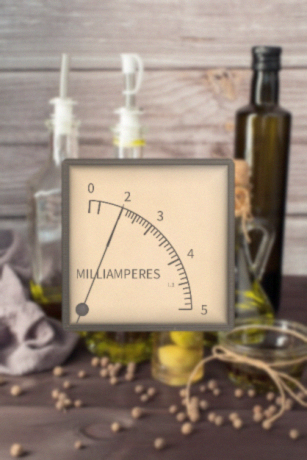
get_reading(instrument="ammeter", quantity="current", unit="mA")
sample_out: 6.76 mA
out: 2 mA
